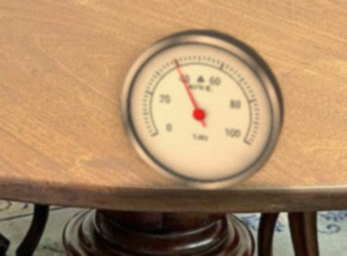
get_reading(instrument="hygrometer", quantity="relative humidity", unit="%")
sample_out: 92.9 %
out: 40 %
